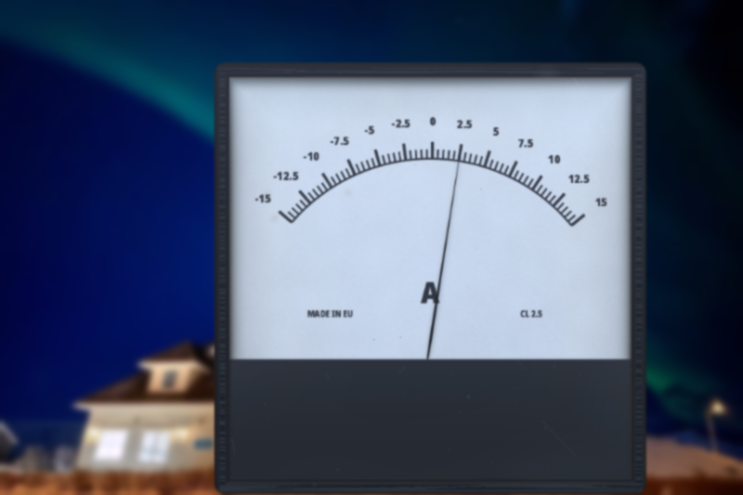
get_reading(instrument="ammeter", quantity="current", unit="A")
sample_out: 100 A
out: 2.5 A
